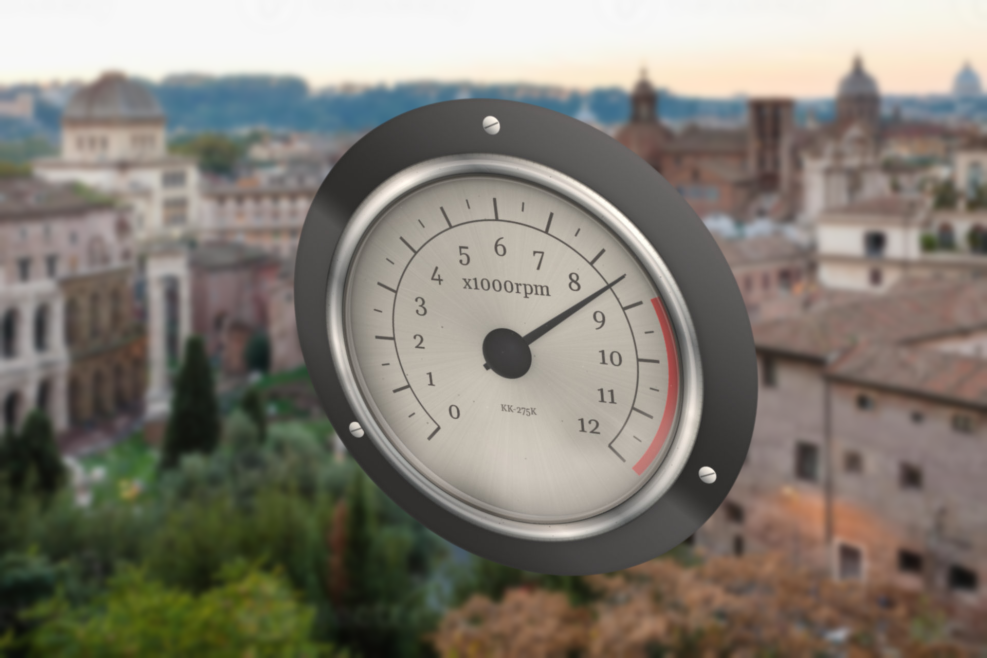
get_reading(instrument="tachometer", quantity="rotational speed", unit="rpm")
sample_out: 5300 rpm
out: 8500 rpm
